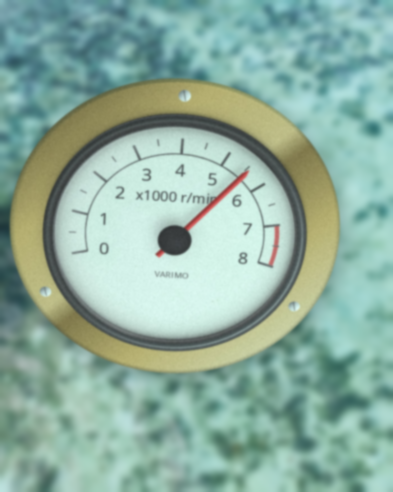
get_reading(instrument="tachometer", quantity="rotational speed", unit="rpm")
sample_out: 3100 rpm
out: 5500 rpm
